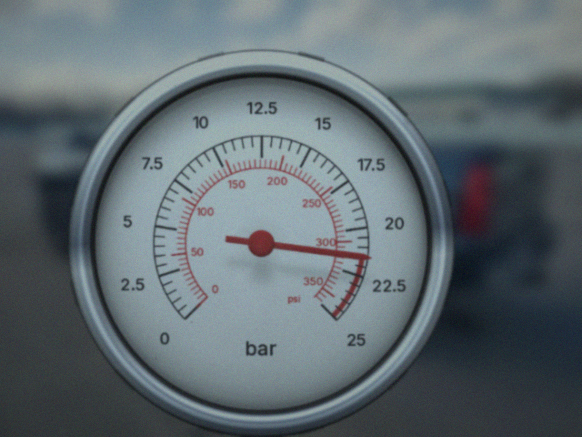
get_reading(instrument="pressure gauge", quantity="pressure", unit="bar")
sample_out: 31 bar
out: 21.5 bar
